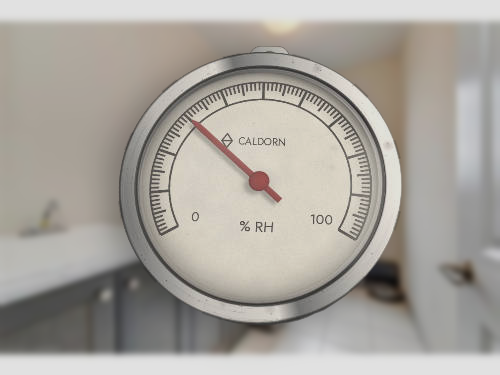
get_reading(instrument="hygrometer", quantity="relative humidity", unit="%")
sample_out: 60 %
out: 30 %
